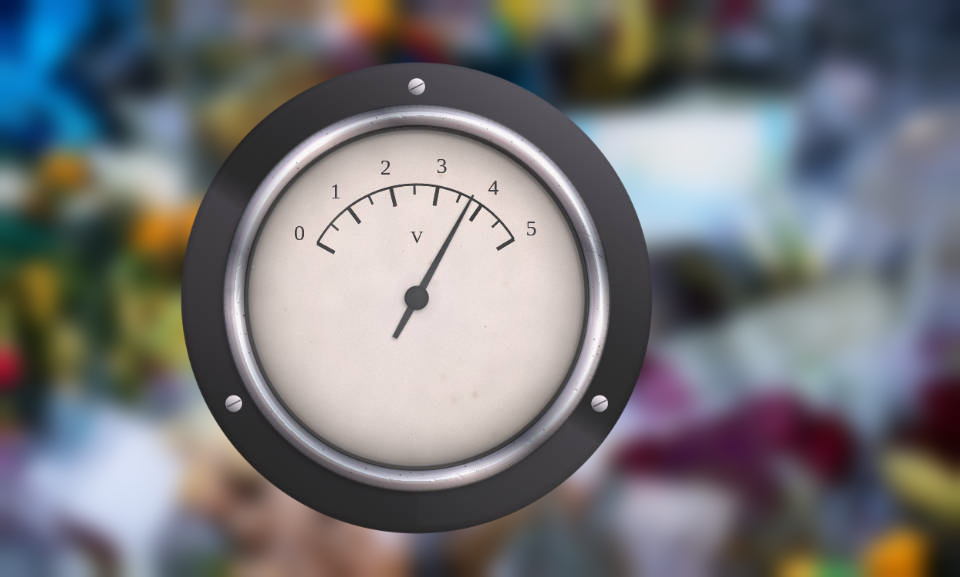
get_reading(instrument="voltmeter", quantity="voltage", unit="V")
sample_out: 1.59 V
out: 3.75 V
